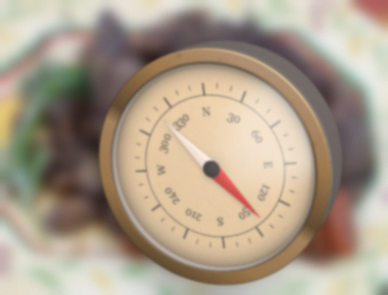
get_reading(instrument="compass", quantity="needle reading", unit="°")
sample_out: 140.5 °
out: 140 °
